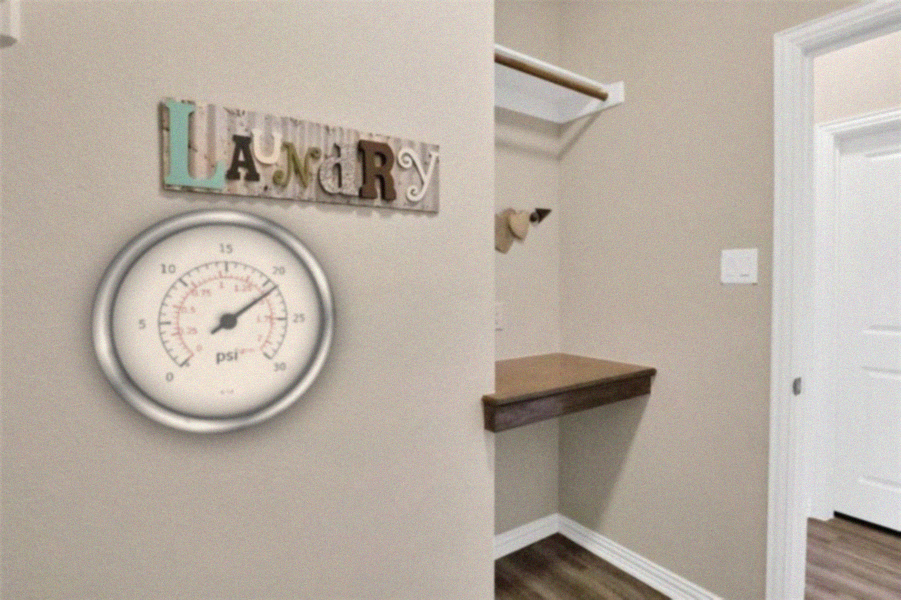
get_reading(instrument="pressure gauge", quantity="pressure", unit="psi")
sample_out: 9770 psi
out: 21 psi
